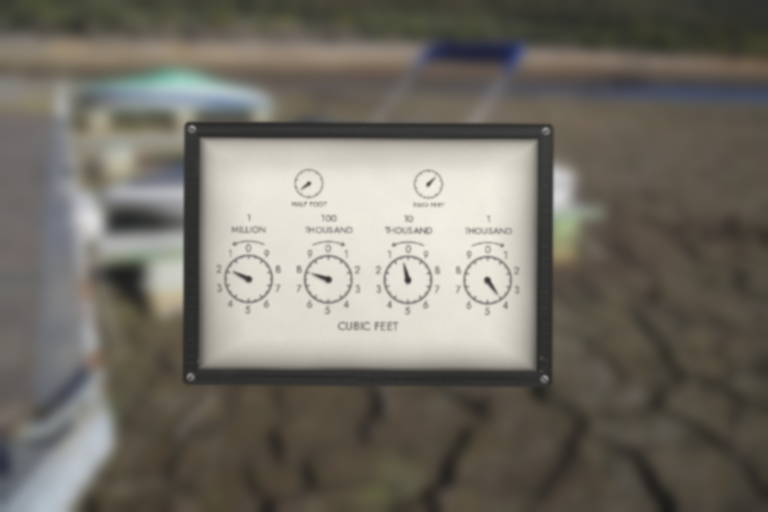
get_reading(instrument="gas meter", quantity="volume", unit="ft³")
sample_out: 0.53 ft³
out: 180400 ft³
